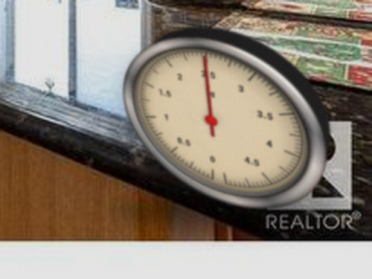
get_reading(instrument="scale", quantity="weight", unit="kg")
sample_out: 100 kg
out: 2.5 kg
